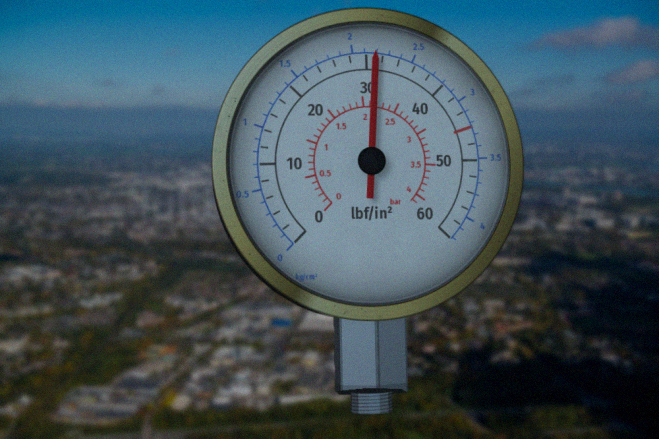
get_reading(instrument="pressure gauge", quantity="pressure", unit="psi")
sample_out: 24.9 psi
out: 31 psi
